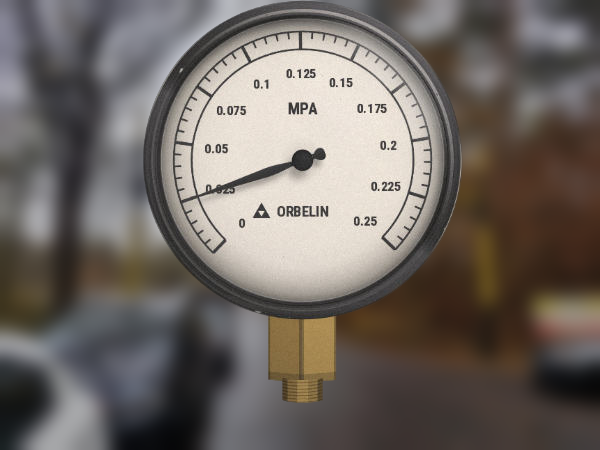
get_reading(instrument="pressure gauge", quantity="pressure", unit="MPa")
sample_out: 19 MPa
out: 0.025 MPa
